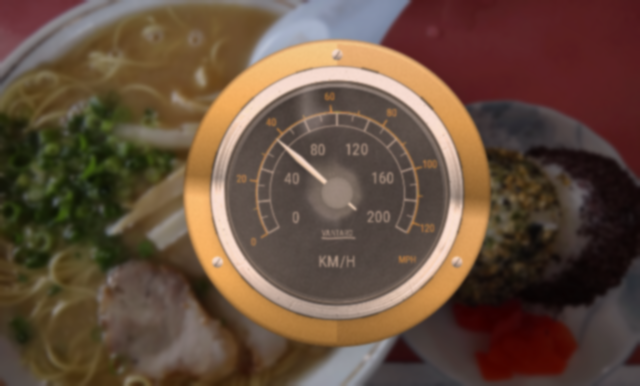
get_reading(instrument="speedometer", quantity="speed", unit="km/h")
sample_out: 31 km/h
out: 60 km/h
